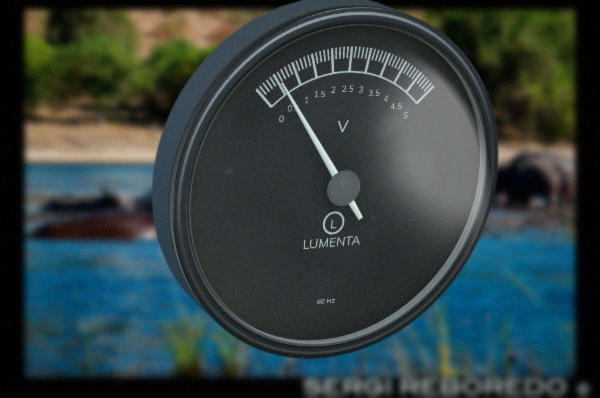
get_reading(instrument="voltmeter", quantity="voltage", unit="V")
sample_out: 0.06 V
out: 0.5 V
